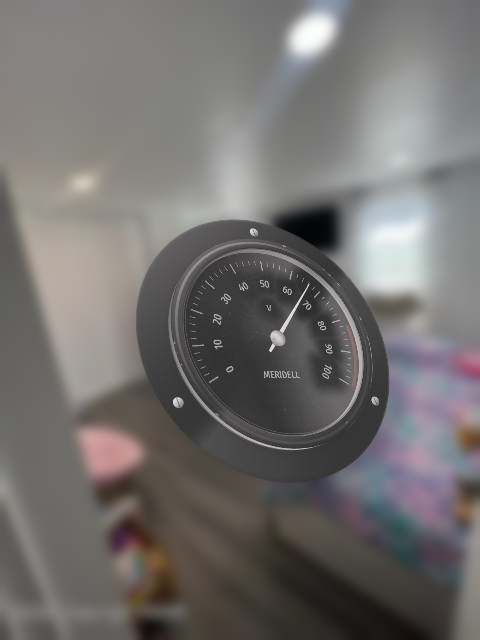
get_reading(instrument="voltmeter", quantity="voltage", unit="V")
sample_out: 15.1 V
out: 66 V
